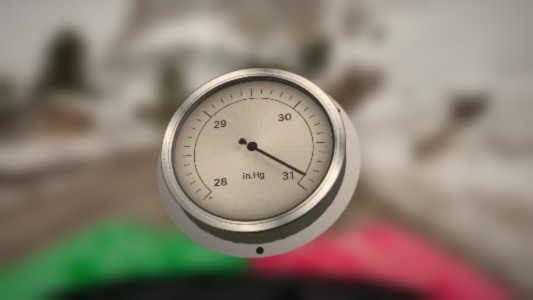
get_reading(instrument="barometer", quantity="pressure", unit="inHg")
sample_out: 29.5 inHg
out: 30.9 inHg
